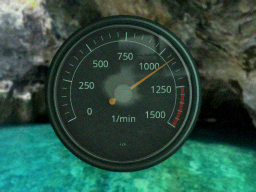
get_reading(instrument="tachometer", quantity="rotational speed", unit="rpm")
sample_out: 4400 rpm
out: 1075 rpm
